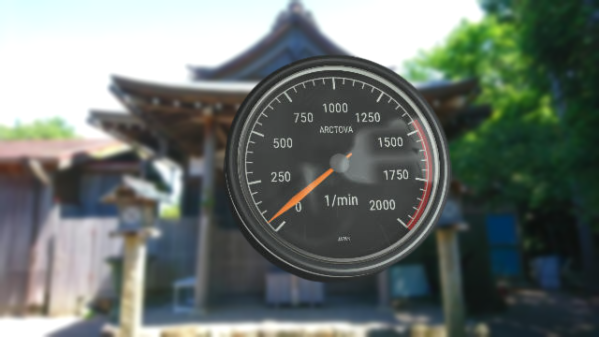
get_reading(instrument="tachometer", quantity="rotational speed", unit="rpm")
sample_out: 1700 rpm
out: 50 rpm
